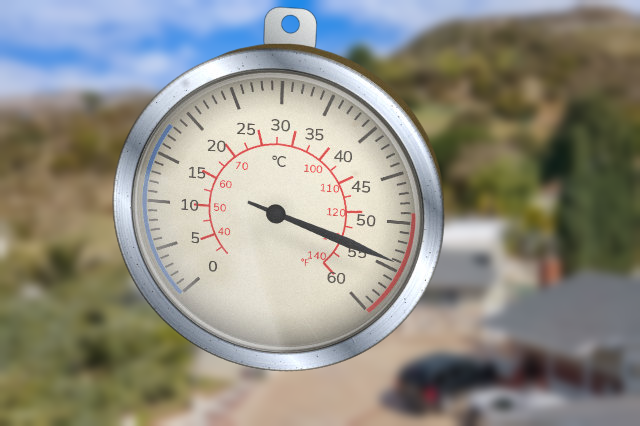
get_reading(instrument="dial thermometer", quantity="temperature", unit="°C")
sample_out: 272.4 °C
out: 54 °C
